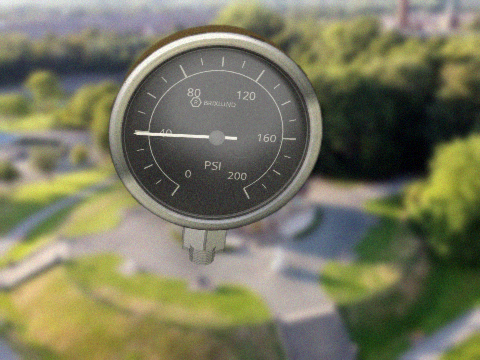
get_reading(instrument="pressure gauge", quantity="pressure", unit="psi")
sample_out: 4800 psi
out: 40 psi
